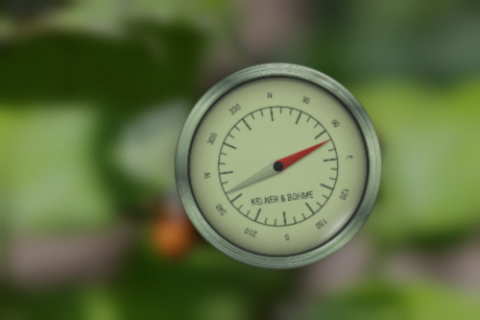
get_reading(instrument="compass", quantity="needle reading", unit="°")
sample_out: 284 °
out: 70 °
